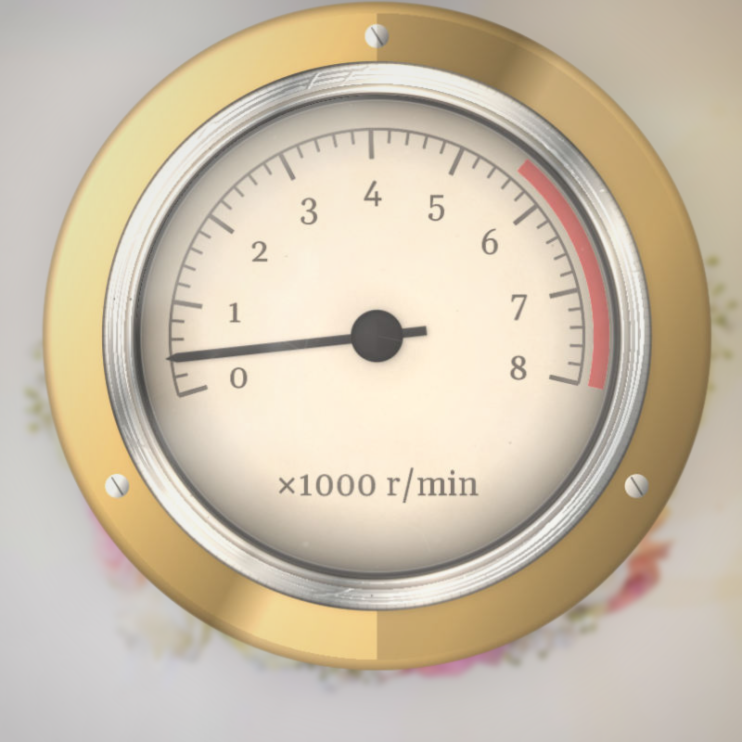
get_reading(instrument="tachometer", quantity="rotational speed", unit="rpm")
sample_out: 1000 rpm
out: 400 rpm
